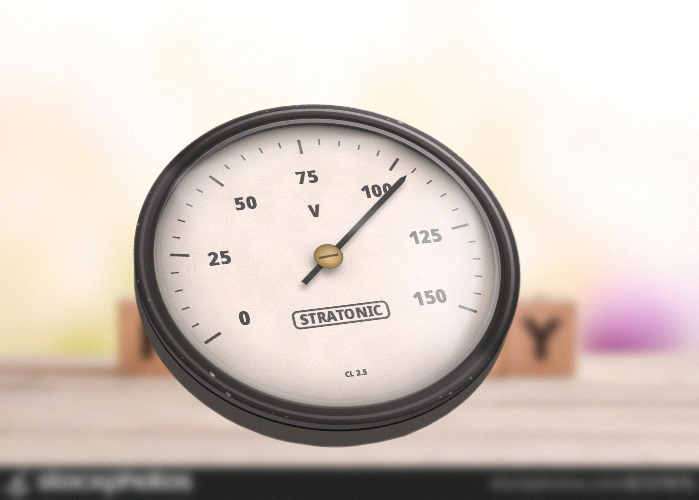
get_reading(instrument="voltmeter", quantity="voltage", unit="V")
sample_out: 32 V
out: 105 V
